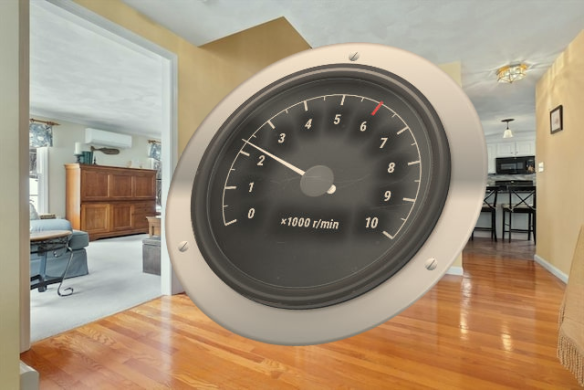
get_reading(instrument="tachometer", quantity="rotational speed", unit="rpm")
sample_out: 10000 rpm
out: 2250 rpm
